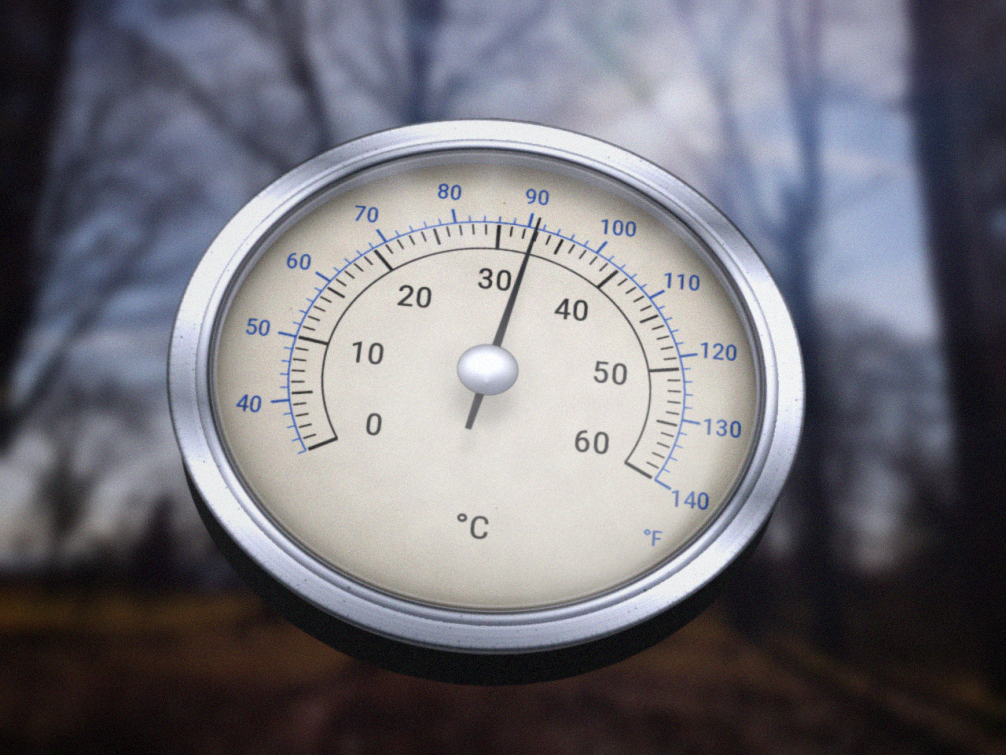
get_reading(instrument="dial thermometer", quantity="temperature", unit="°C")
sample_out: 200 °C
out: 33 °C
